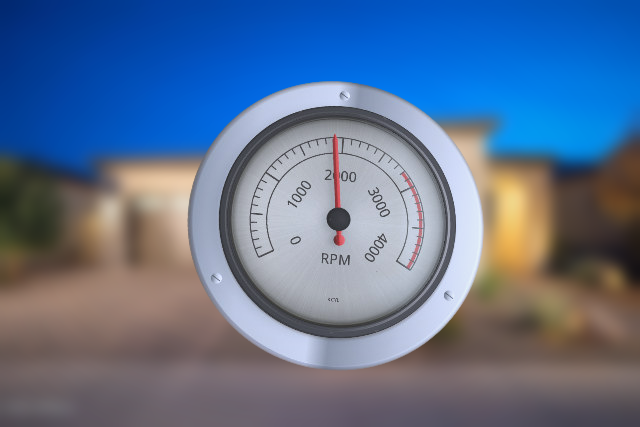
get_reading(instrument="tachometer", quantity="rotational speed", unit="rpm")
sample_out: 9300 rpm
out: 1900 rpm
